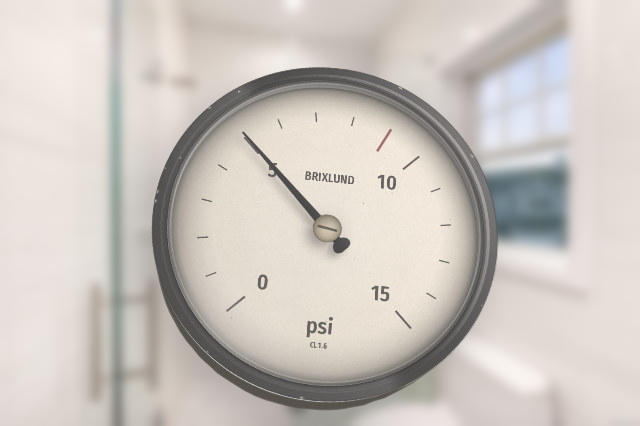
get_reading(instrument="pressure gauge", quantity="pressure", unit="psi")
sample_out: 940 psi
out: 5 psi
